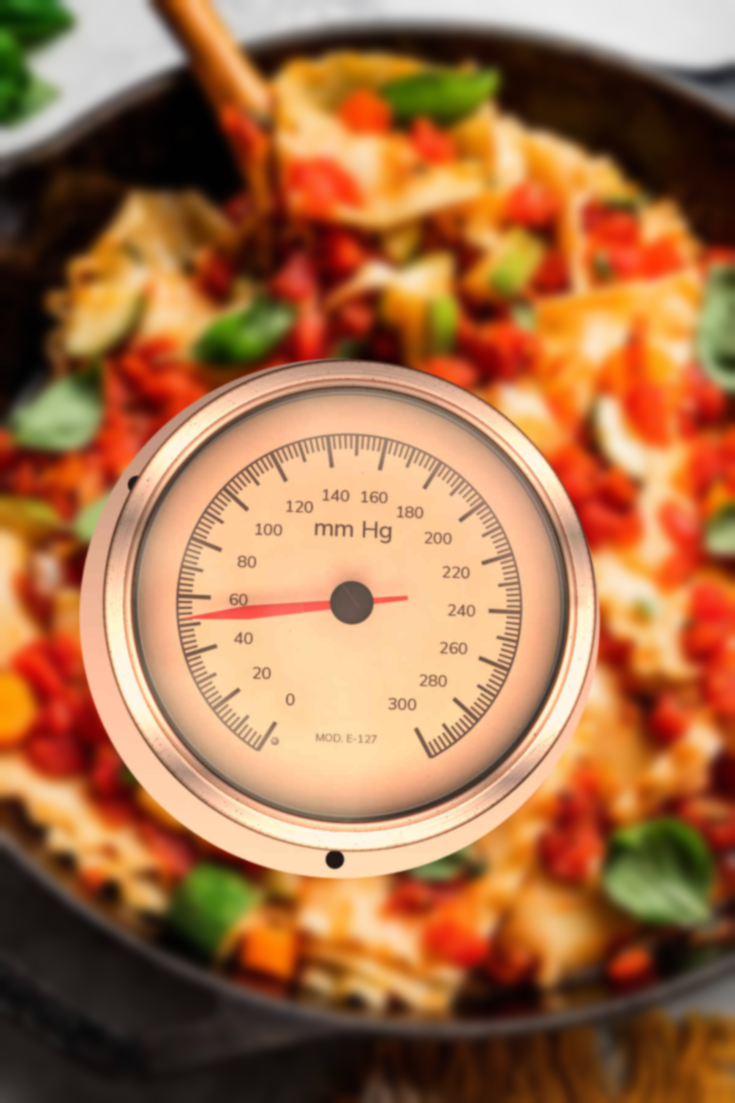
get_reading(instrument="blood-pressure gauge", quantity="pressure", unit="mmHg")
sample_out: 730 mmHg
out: 52 mmHg
